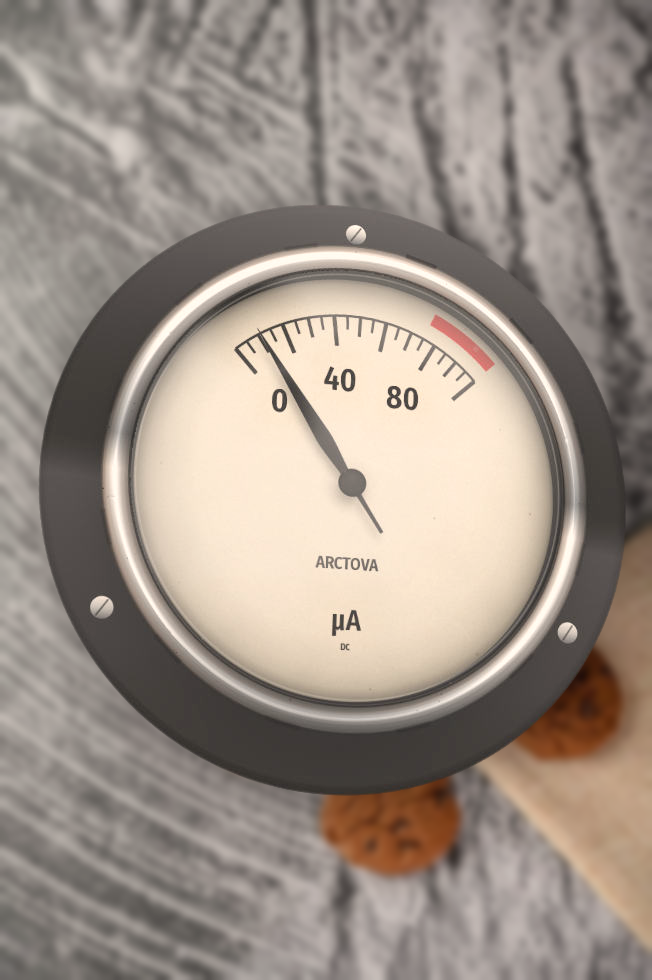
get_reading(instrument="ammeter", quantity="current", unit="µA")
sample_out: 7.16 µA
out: 10 µA
